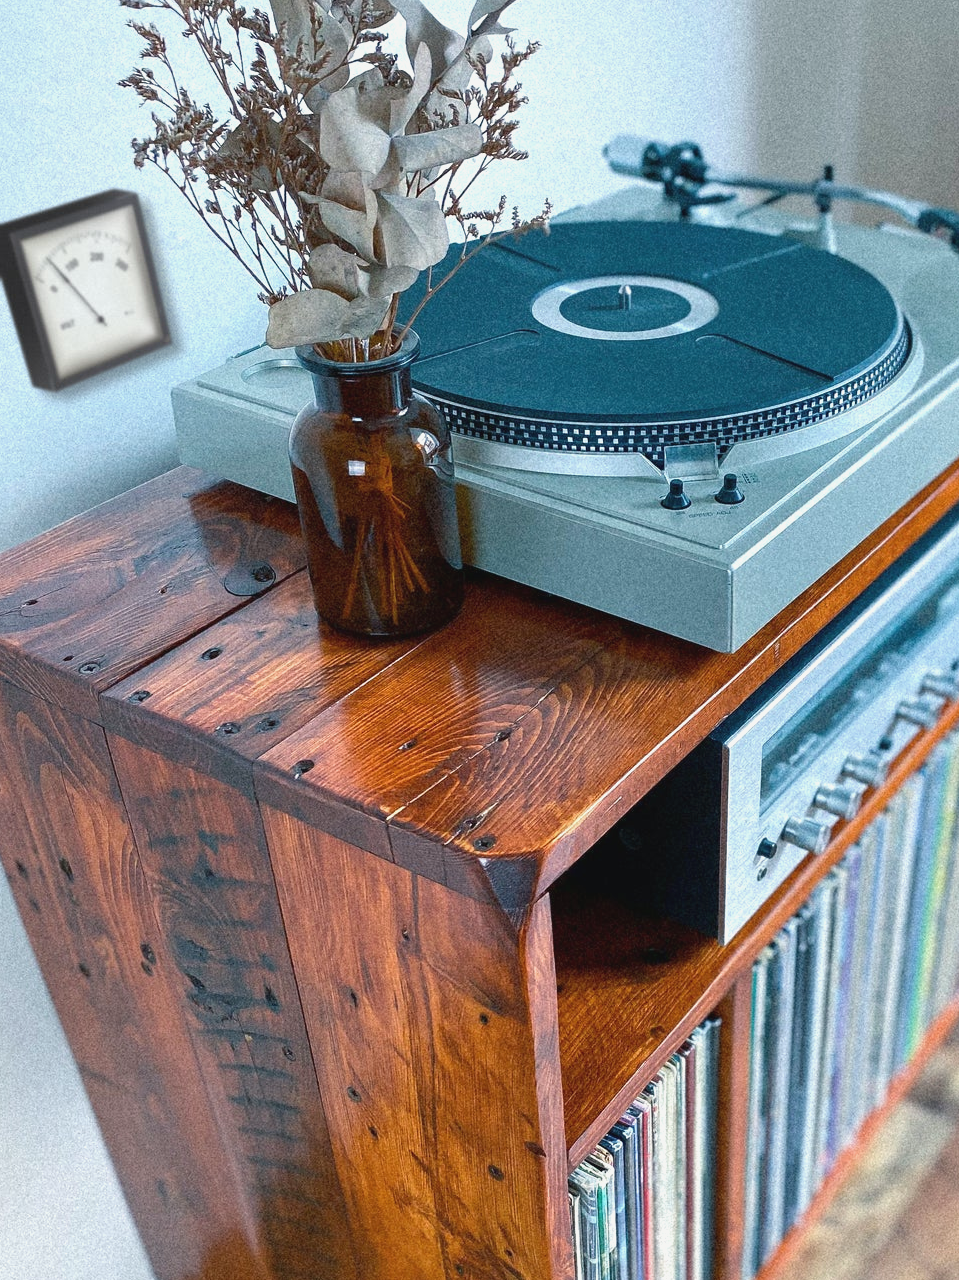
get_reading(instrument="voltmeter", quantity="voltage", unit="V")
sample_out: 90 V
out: 50 V
